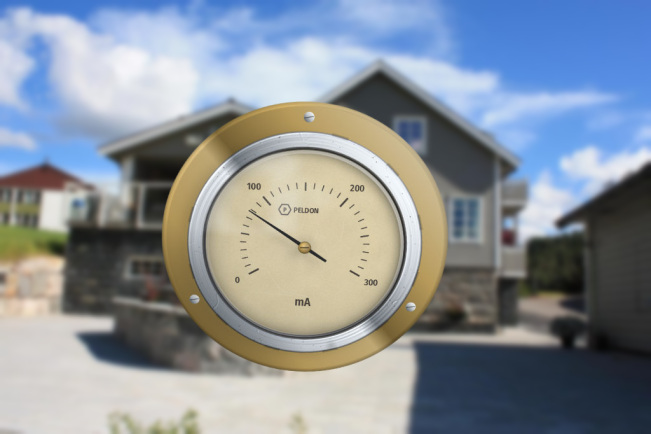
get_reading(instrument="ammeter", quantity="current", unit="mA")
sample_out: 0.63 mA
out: 80 mA
